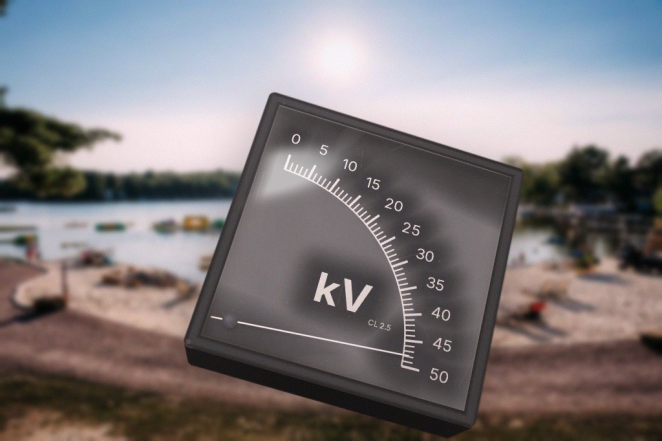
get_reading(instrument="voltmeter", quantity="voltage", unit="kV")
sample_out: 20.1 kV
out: 48 kV
